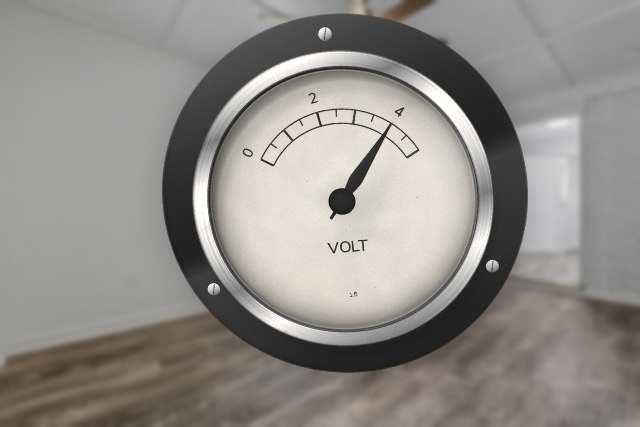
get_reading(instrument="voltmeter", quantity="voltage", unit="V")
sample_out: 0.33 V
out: 4 V
